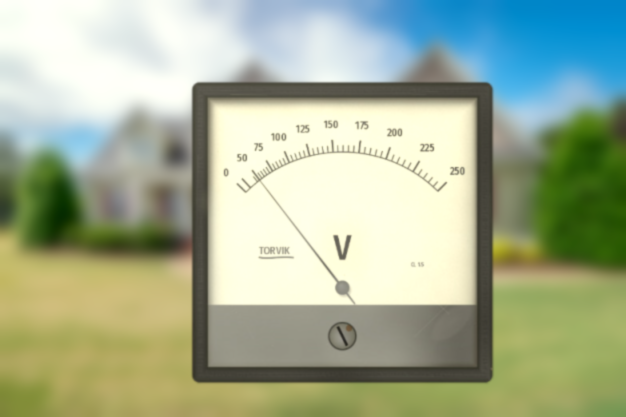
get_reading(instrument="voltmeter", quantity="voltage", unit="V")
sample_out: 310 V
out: 50 V
